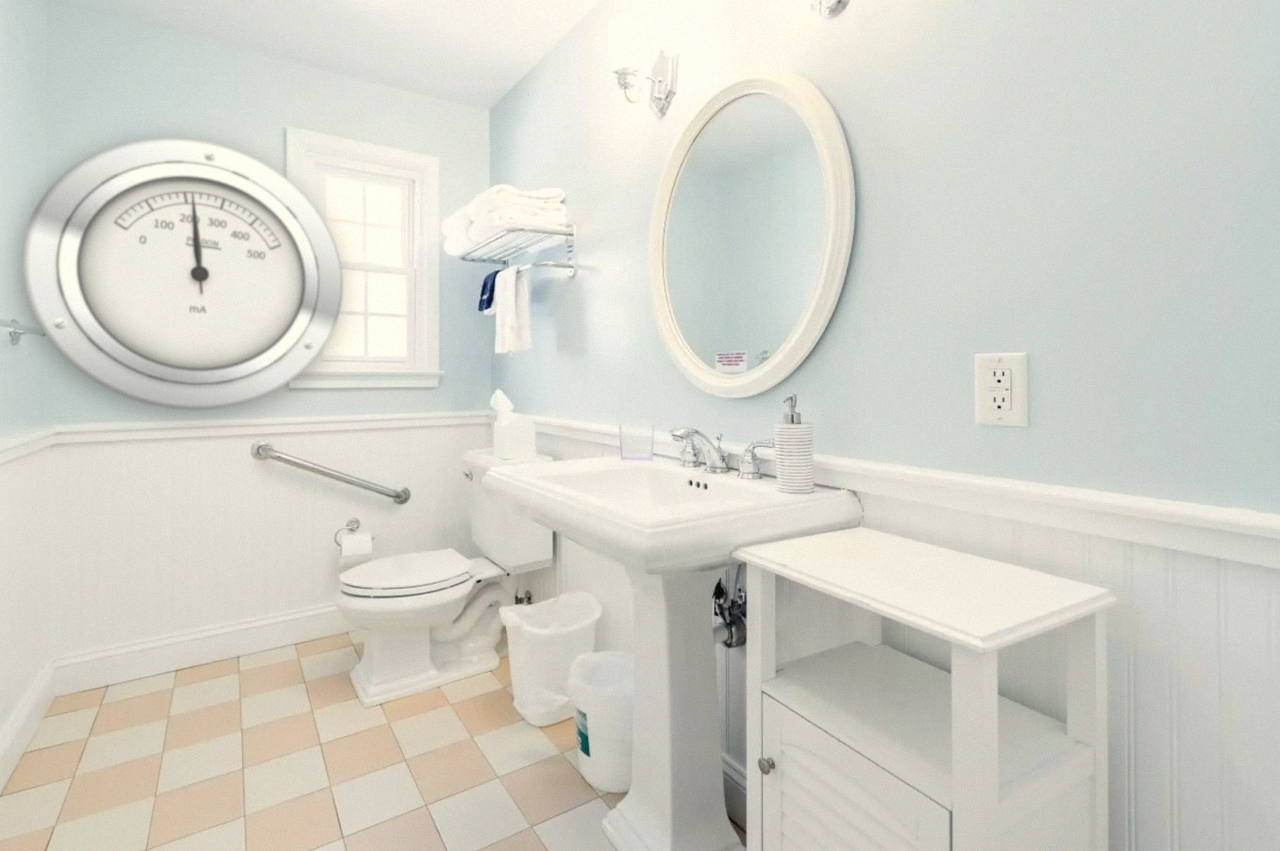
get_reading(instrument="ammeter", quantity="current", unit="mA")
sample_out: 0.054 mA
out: 220 mA
